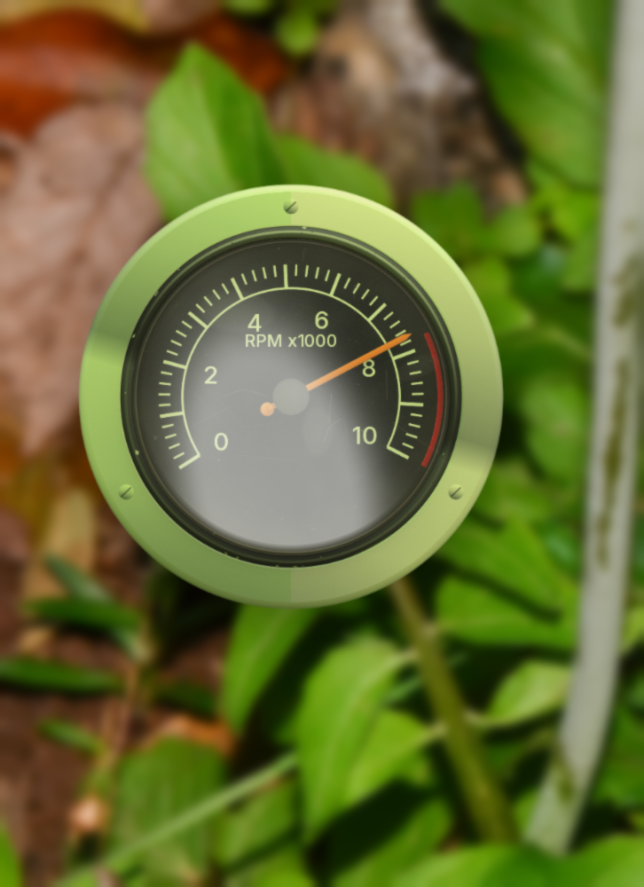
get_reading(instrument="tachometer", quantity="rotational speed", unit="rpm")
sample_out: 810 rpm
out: 7700 rpm
